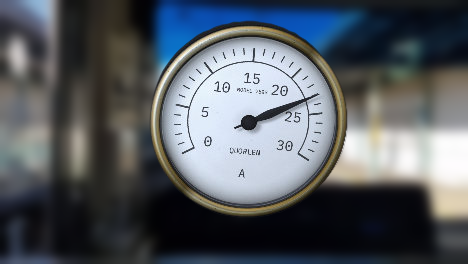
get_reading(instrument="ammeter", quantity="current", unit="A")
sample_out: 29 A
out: 23 A
